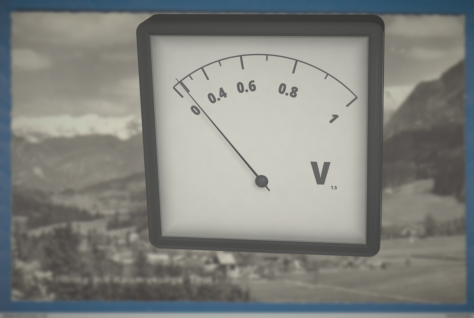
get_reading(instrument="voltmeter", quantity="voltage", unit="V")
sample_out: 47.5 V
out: 0.2 V
